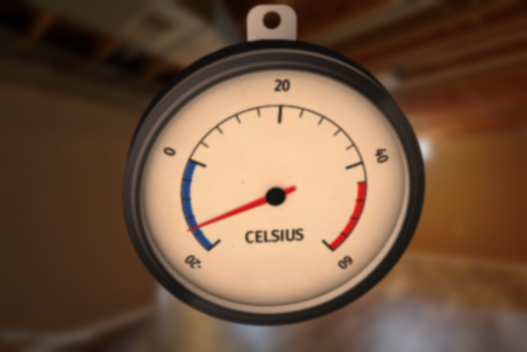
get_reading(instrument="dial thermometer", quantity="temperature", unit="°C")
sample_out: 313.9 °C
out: -14 °C
